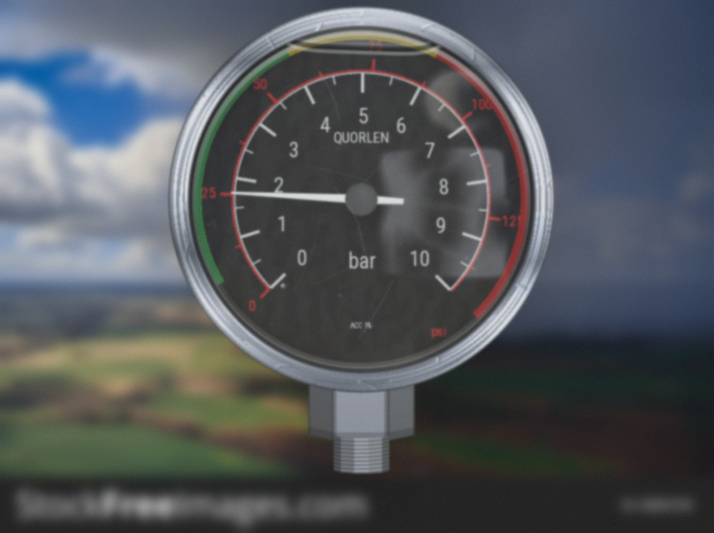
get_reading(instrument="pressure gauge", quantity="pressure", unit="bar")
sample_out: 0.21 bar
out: 1.75 bar
